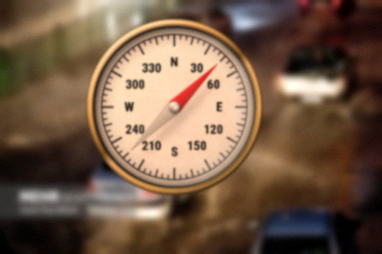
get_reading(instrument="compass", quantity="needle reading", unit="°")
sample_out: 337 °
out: 45 °
